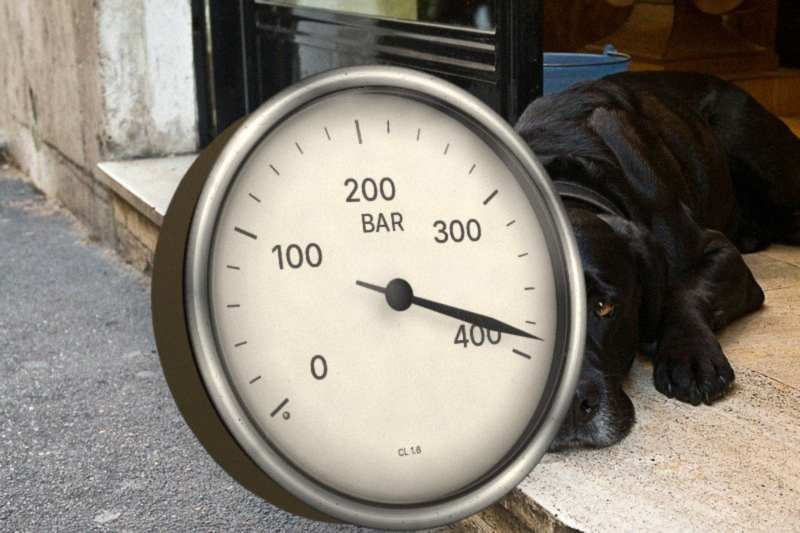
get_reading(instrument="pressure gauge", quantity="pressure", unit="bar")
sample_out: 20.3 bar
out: 390 bar
